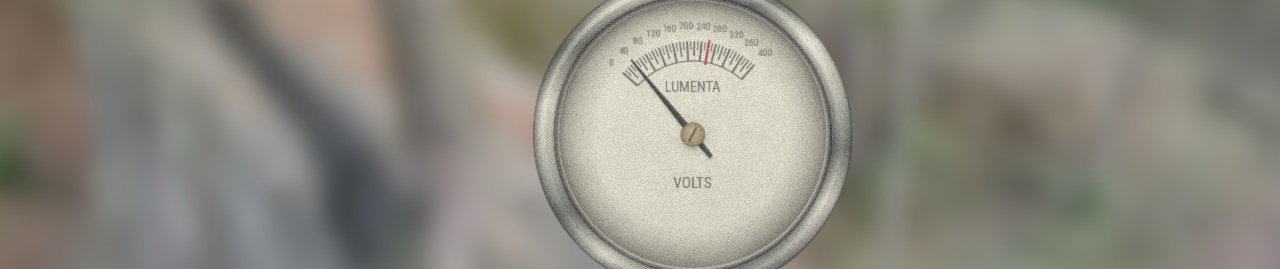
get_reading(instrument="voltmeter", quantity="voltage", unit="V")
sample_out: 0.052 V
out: 40 V
